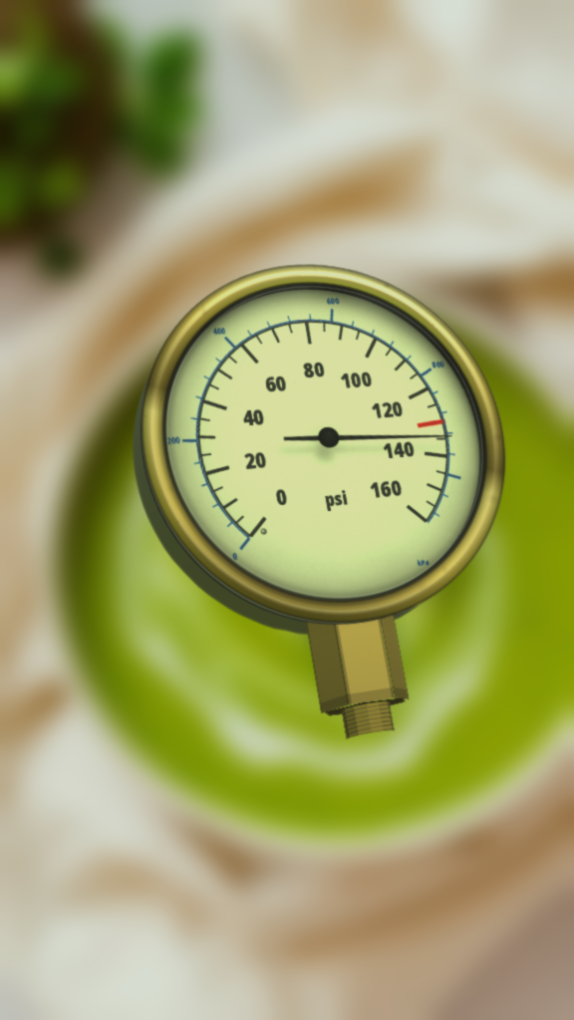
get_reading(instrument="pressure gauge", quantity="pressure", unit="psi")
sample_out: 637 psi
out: 135 psi
